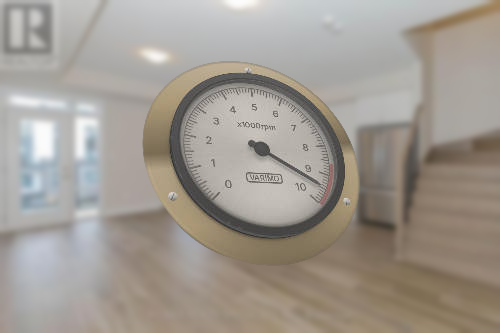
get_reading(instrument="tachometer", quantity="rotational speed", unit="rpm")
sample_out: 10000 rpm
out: 9500 rpm
